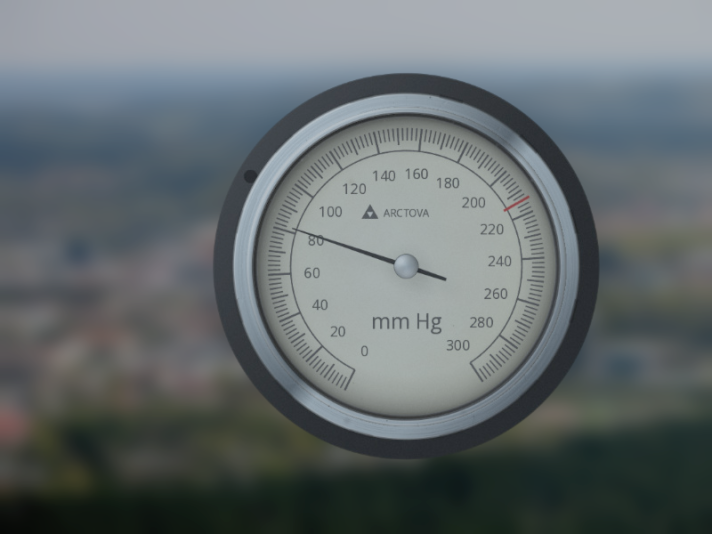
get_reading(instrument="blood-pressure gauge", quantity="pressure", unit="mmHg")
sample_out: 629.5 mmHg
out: 82 mmHg
